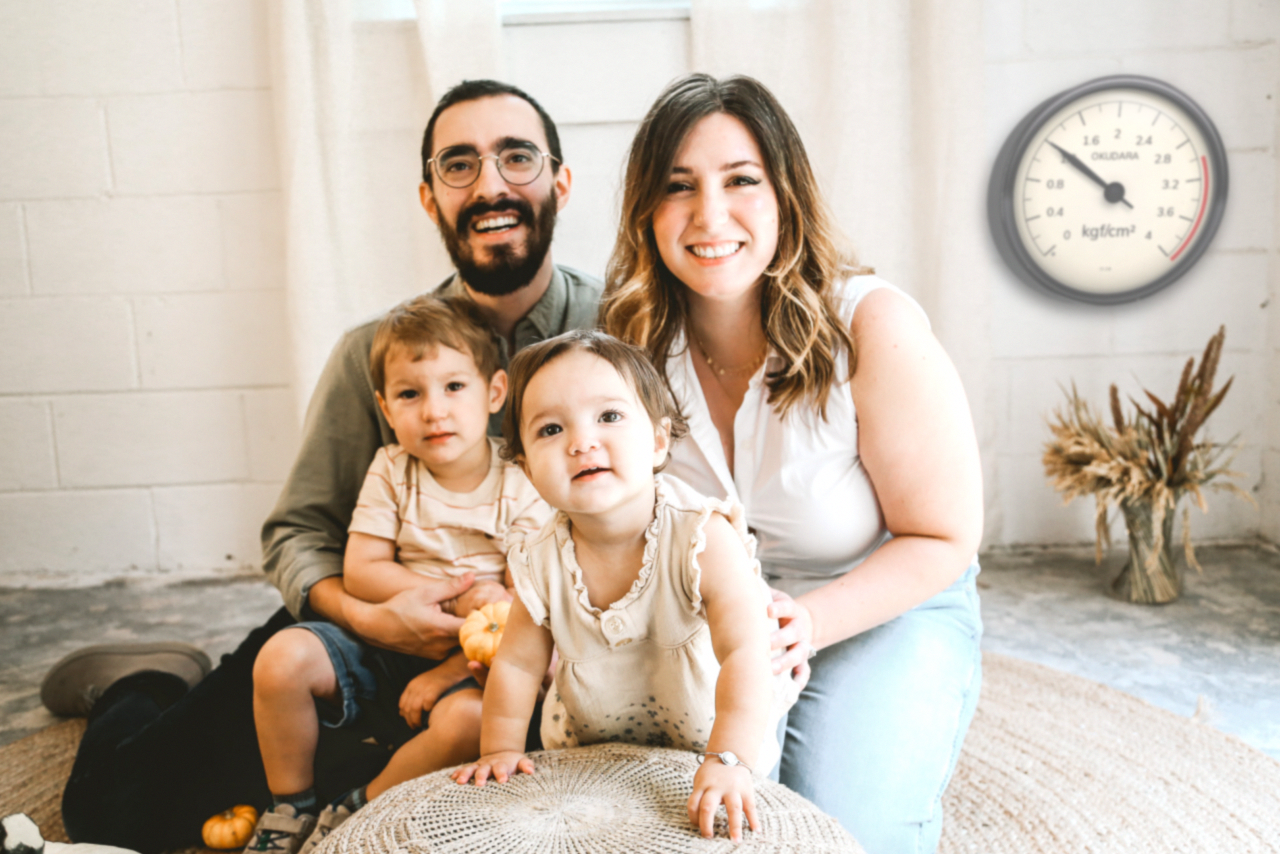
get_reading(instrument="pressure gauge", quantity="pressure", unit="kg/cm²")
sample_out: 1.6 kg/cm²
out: 1.2 kg/cm²
